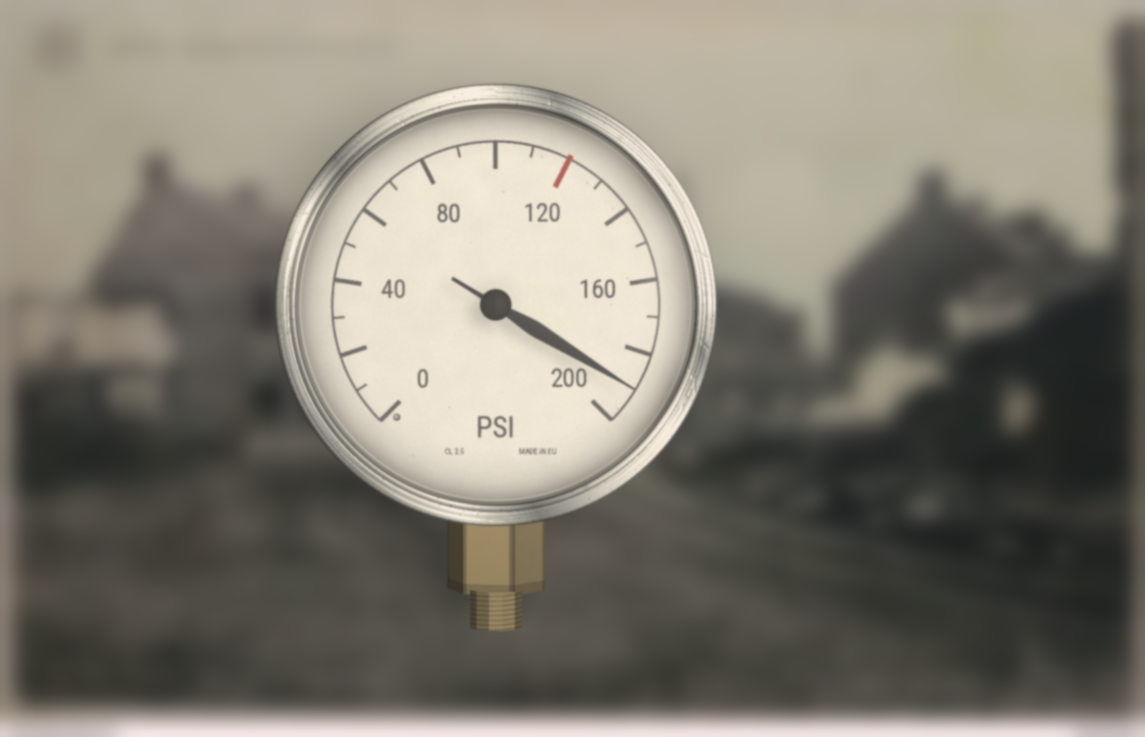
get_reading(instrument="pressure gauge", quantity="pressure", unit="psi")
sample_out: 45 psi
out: 190 psi
